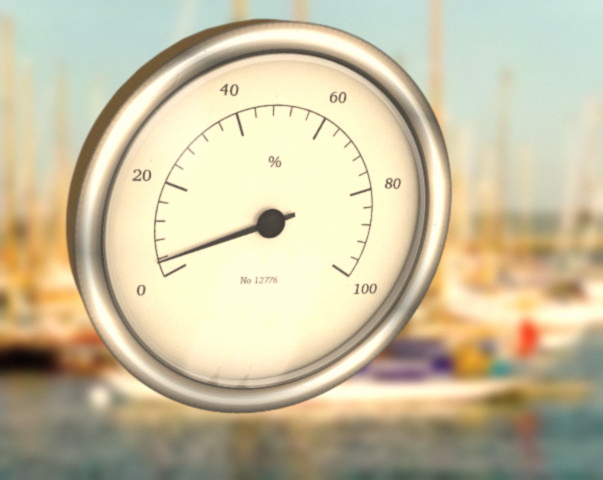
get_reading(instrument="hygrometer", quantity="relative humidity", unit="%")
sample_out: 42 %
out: 4 %
